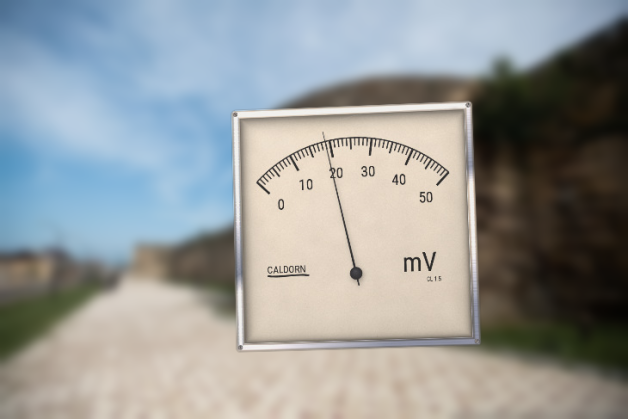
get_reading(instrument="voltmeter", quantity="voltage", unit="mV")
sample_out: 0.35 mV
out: 19 mV
